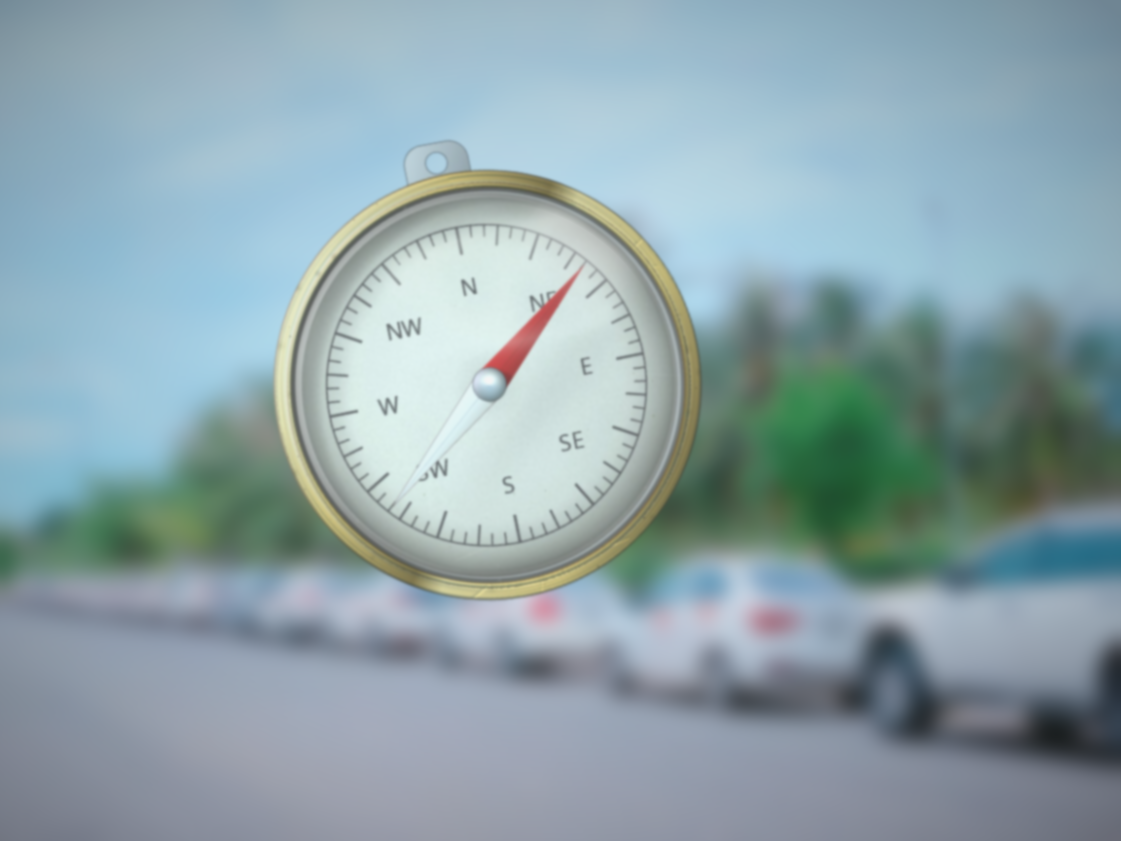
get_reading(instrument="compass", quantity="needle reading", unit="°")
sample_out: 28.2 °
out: 50 °
